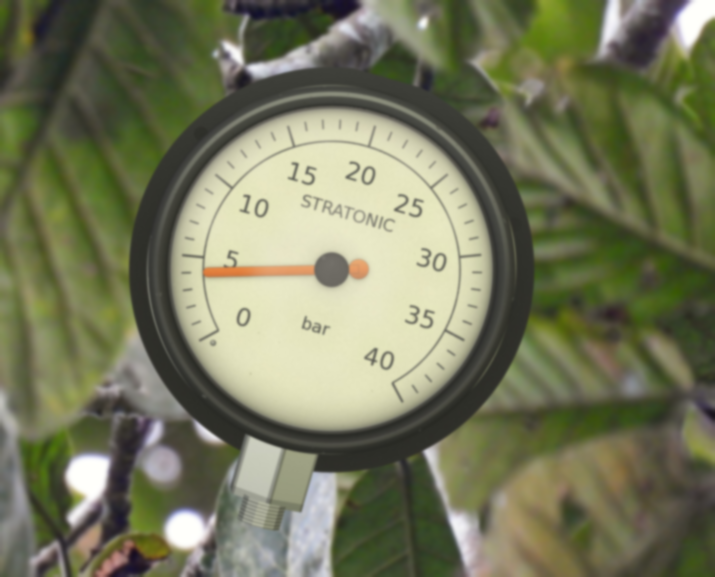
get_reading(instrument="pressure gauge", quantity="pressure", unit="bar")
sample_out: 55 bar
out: 4 bar
